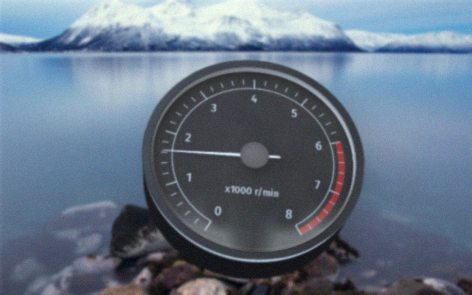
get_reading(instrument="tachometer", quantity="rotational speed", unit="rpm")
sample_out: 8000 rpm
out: 1600 rpm
